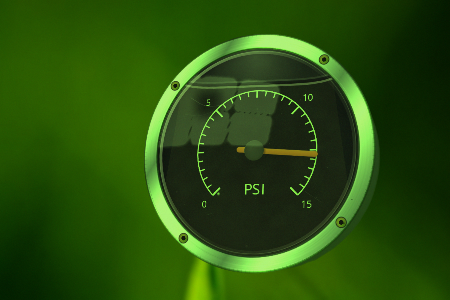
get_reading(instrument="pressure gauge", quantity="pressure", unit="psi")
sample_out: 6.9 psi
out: 12.75 psi
